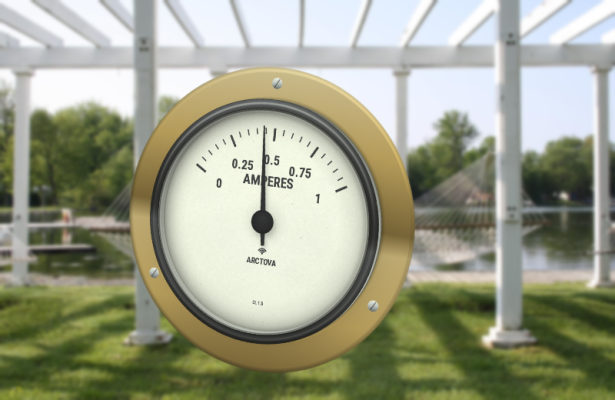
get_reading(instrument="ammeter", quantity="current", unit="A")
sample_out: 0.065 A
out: 0.45 A
